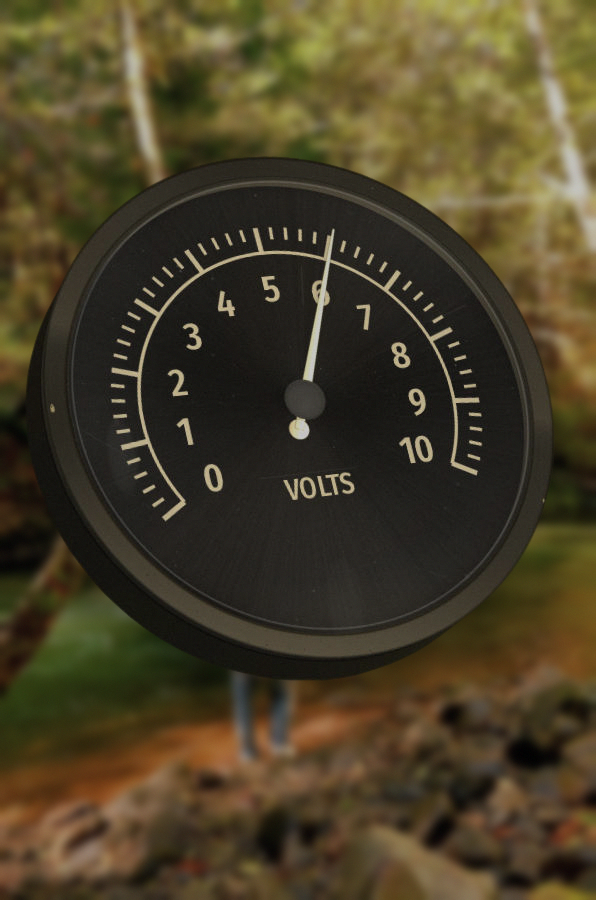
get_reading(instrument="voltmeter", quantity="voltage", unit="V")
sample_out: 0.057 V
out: 6 V
